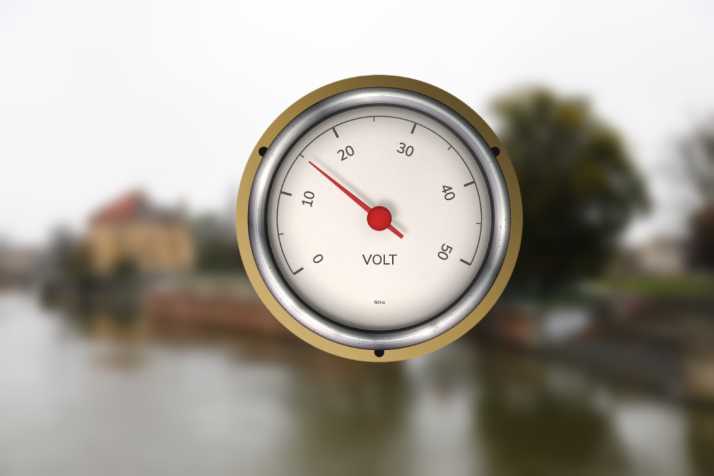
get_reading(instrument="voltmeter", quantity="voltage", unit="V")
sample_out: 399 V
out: 15 V
